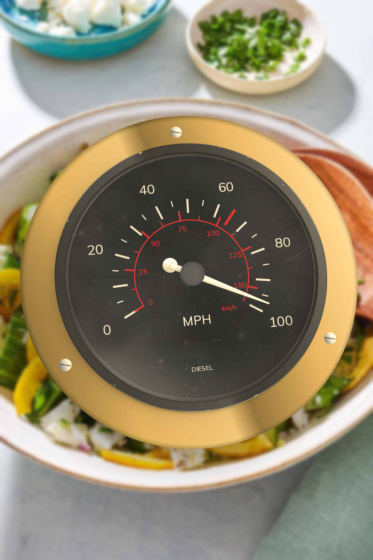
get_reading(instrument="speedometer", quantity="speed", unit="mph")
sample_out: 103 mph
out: 97.5 mph
